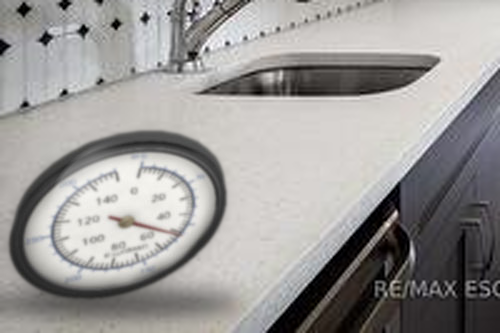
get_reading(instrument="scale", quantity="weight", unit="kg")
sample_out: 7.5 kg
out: 50 kg
